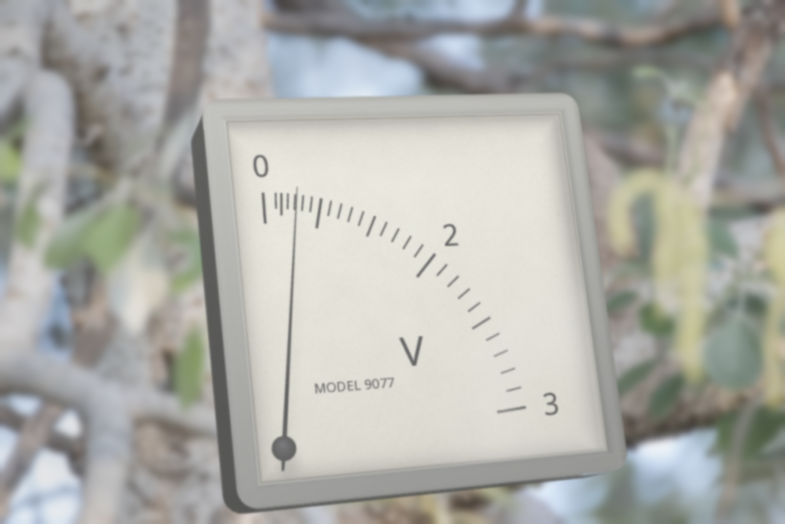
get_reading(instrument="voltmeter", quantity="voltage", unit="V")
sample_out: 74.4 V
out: 0.7 V
